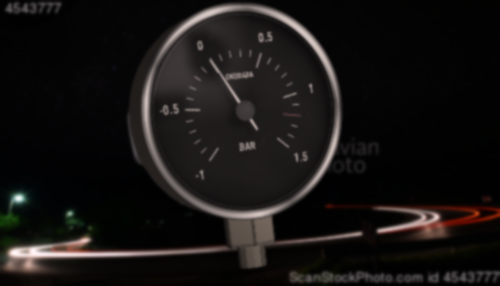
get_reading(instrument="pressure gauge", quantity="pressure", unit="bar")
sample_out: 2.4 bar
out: 0 bar
